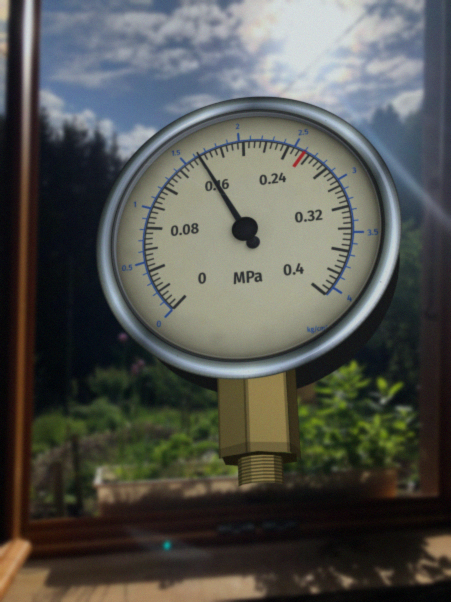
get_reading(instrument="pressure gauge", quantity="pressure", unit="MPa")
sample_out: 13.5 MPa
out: 0.16 MPa
